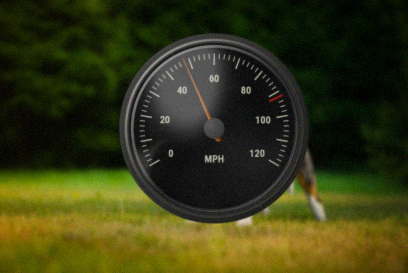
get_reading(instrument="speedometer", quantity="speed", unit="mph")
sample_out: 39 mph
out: 48 mph
